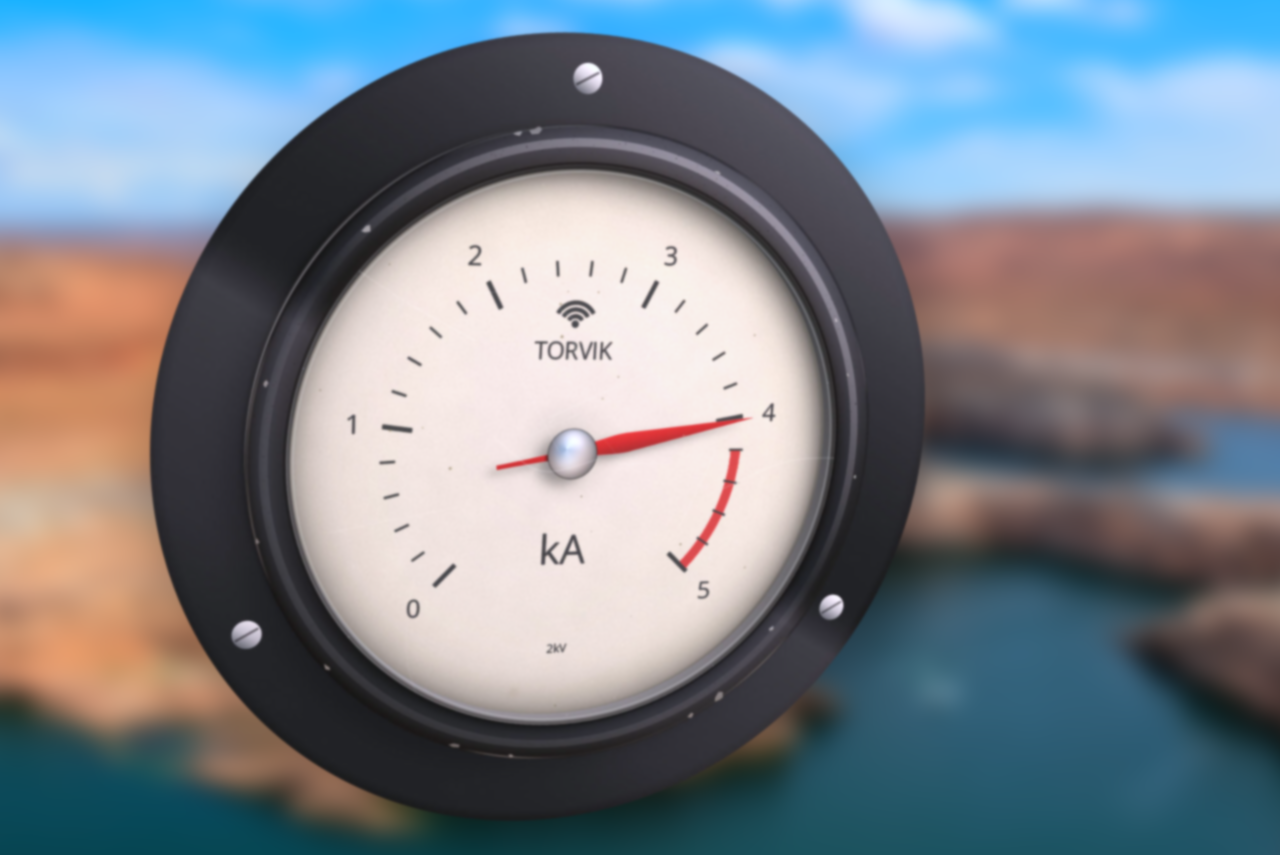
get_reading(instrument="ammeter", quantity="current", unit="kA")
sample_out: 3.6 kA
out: 4 kA
